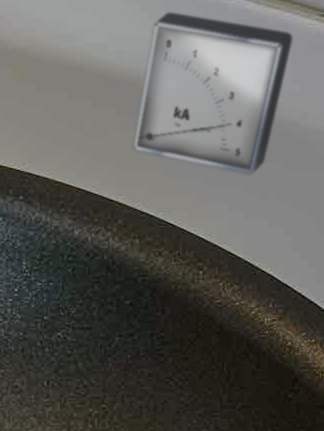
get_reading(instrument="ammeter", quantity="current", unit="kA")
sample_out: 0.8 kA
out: 4 kA
